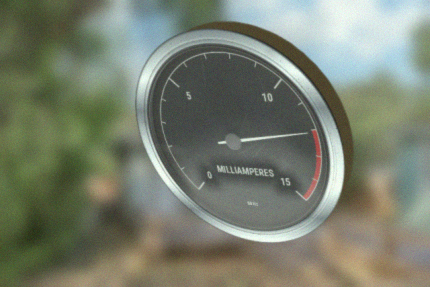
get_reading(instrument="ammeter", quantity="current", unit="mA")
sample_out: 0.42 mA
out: 12 mA
